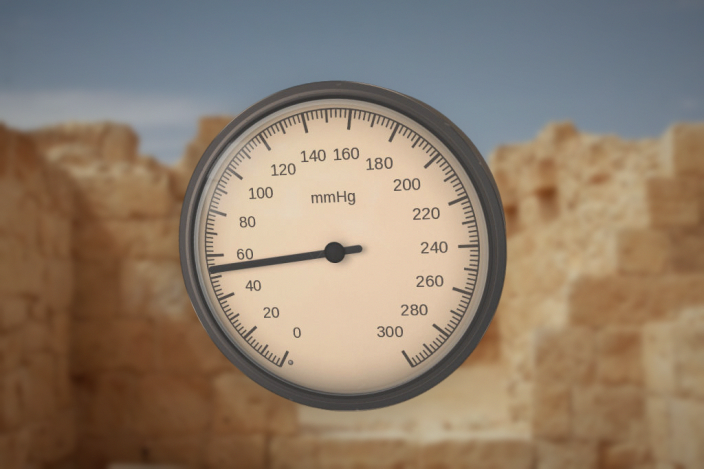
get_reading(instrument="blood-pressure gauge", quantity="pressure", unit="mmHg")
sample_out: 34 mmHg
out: 54 mmHg
